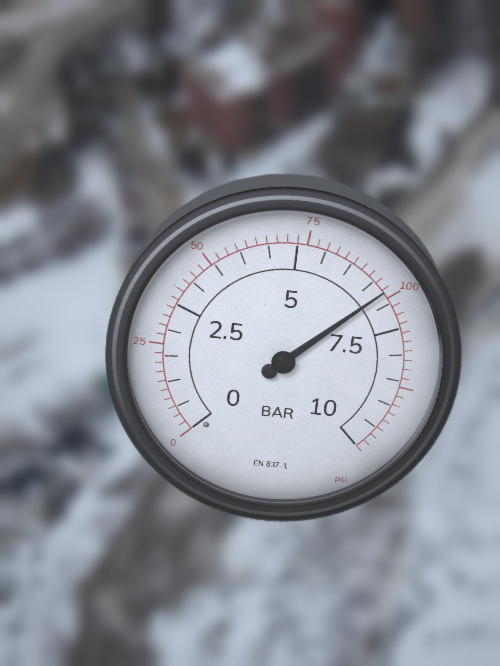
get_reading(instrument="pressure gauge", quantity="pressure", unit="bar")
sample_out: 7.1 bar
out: 6.75 bar
